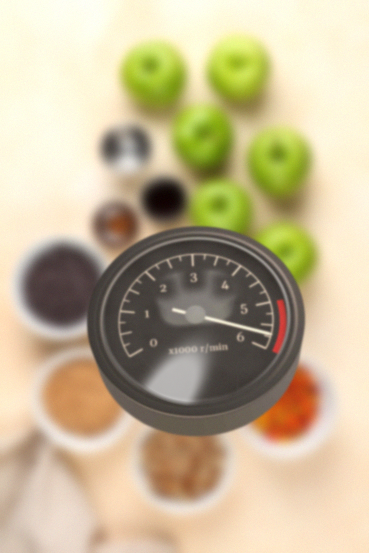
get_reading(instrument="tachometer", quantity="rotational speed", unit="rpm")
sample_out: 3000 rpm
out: 5750 rpm
